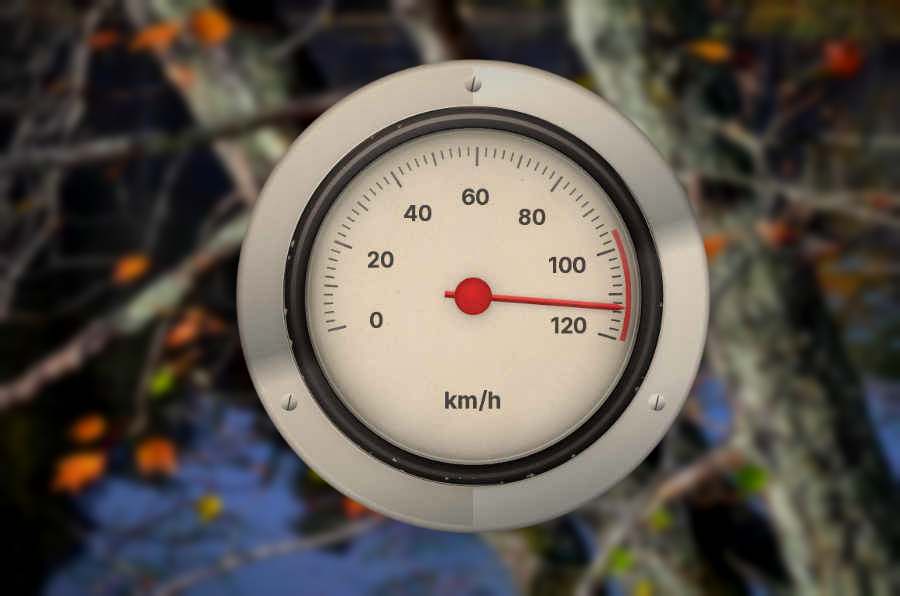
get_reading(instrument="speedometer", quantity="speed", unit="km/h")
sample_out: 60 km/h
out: 113 km/h
